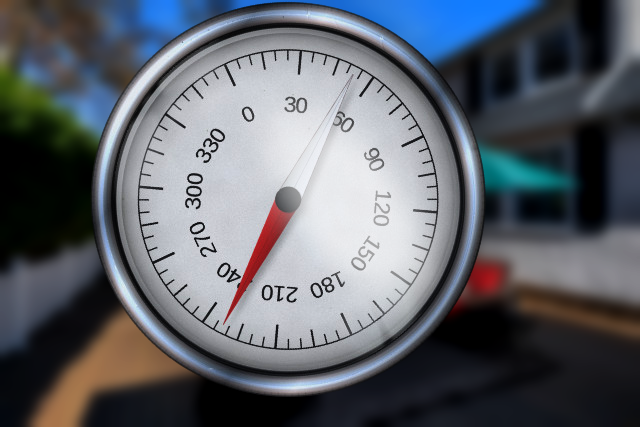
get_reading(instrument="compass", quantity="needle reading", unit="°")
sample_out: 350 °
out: 232.5 °
